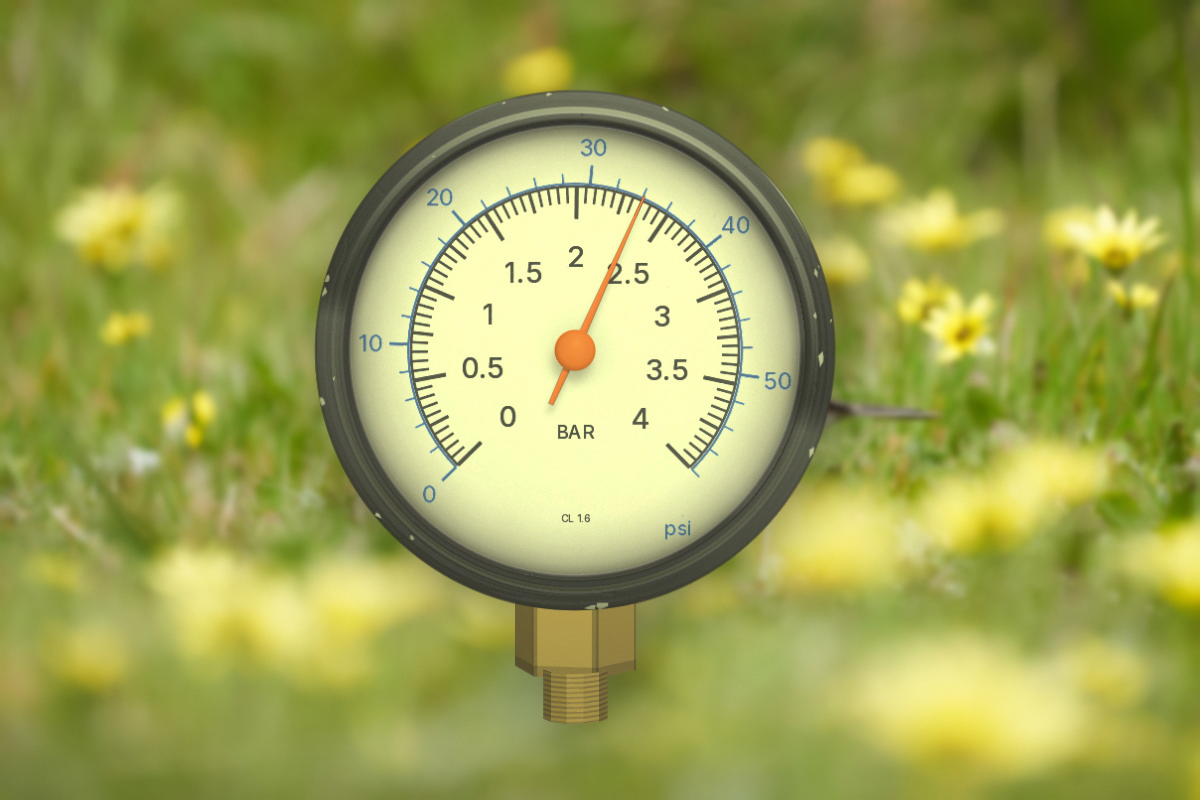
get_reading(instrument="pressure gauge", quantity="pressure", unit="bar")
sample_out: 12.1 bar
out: 2.35 bar
